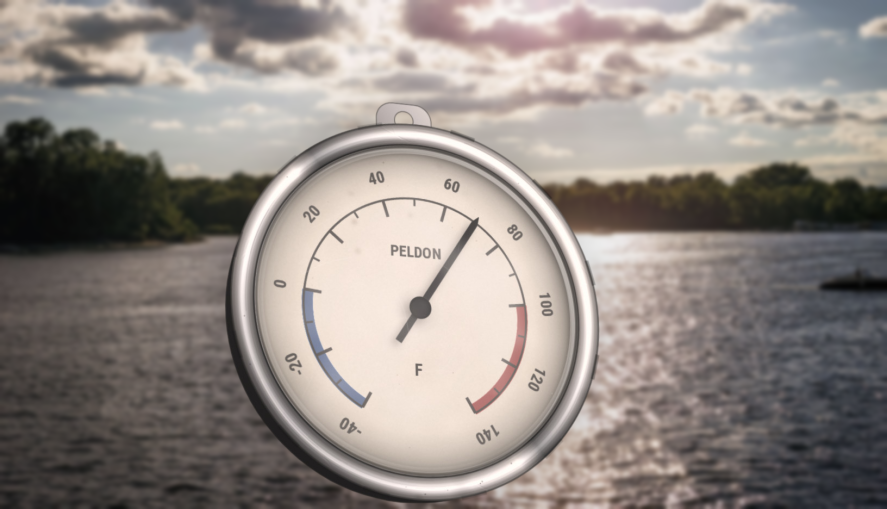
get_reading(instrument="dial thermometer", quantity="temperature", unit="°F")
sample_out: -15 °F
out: 70 °F
